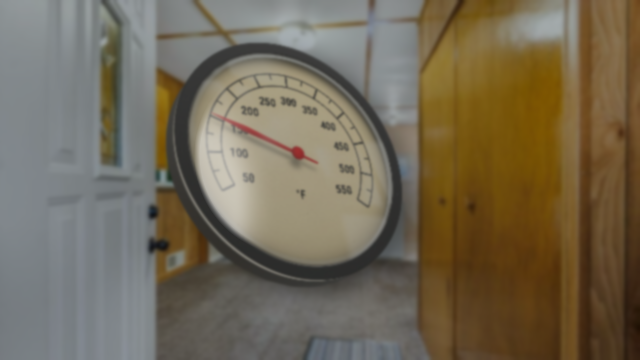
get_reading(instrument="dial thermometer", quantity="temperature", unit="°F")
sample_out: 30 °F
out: 150 °F
